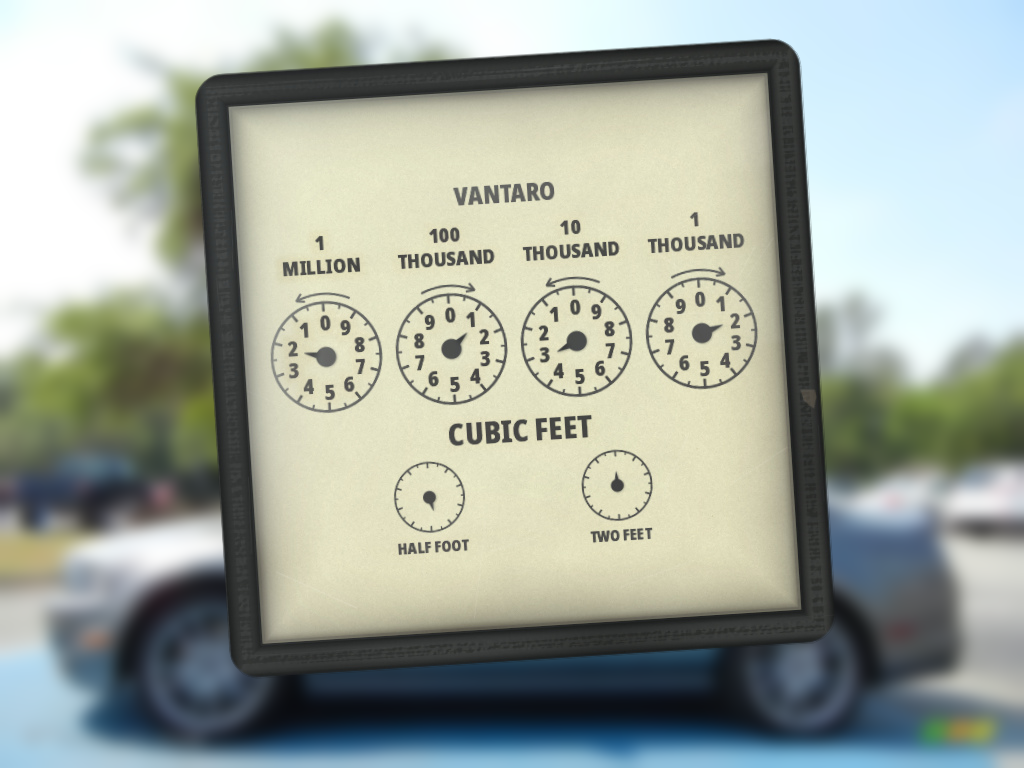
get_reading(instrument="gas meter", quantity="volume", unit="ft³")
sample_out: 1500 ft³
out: 213200 ft³
